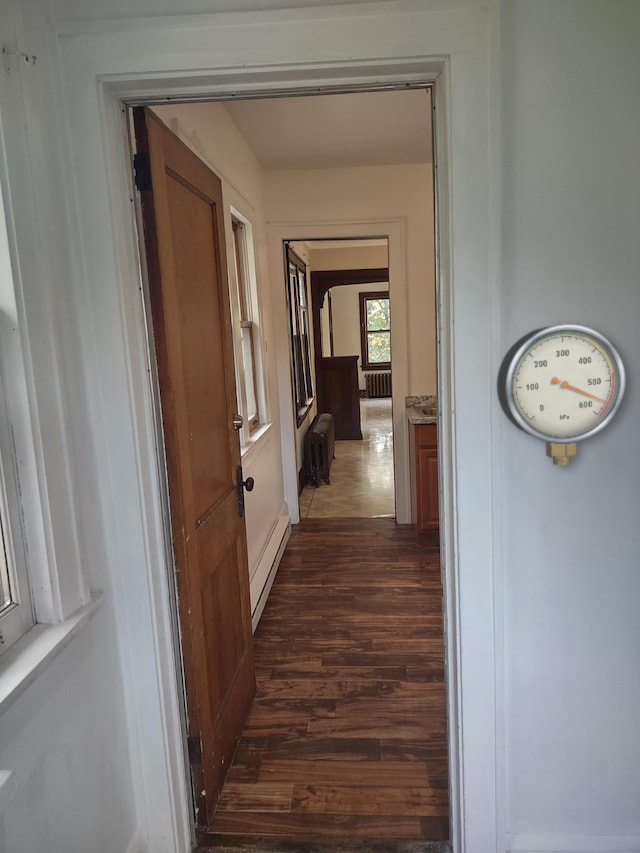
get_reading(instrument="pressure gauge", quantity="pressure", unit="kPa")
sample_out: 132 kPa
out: 560 kPa
